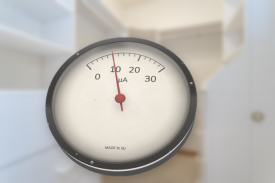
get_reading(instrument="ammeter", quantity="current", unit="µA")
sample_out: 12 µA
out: 10 µA
